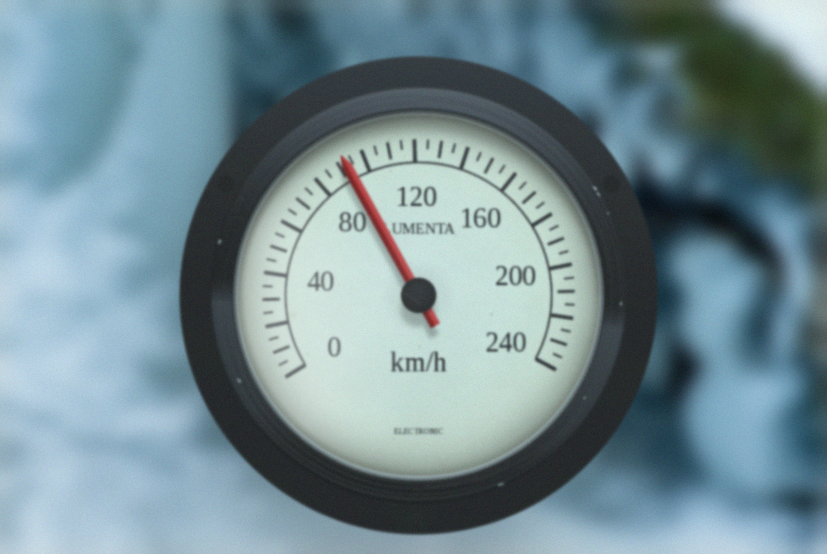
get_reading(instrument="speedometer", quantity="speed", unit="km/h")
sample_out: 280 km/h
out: 92.5 km/h
